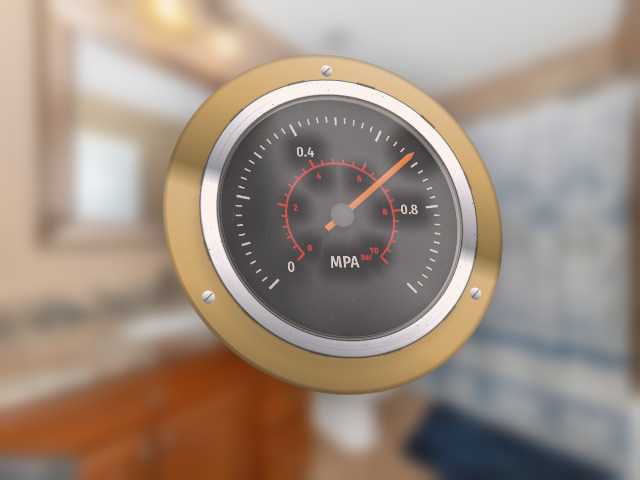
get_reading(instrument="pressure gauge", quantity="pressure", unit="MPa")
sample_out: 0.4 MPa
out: 0.68 MPa
